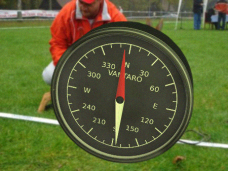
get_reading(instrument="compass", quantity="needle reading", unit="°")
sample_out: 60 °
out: 355 °
